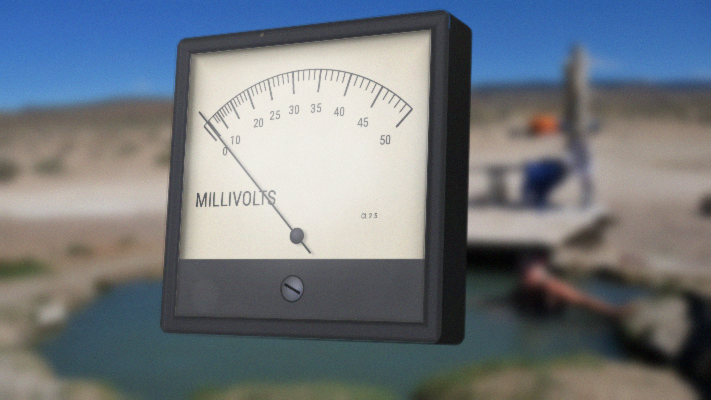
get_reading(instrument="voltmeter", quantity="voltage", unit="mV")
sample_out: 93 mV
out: 5 mV
